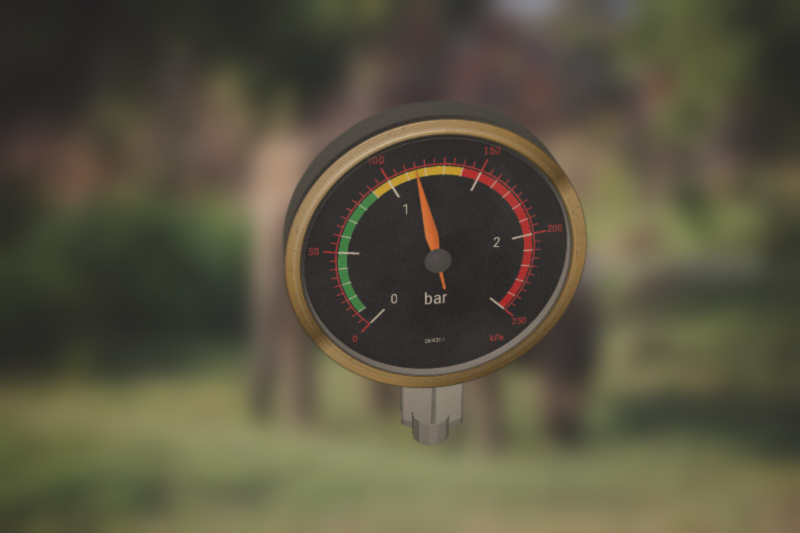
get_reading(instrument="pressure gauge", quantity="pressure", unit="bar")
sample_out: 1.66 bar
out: 1.15 bar
